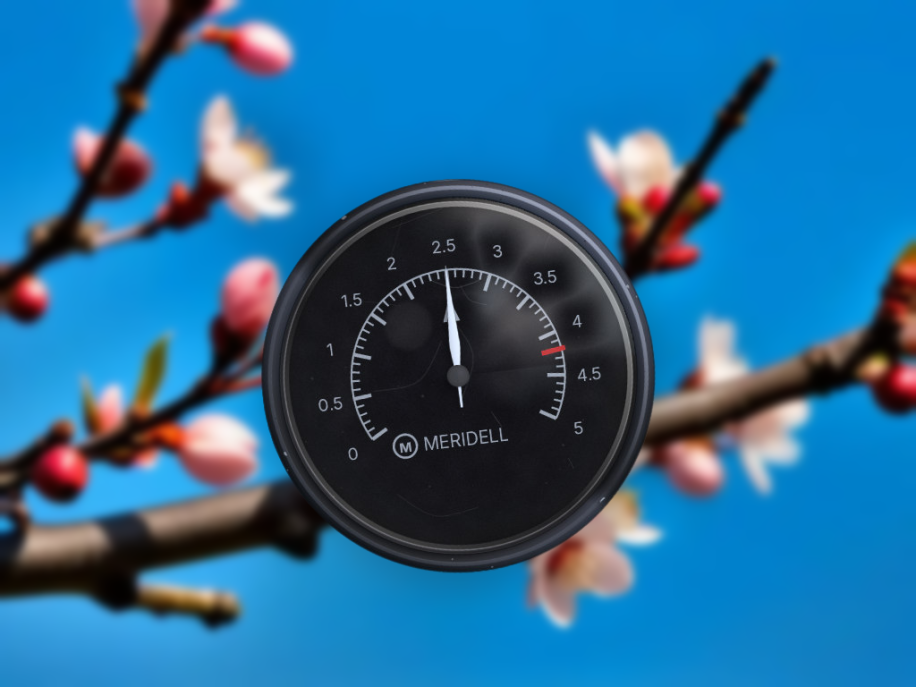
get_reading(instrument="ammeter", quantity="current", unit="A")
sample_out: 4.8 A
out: 2.5 A
